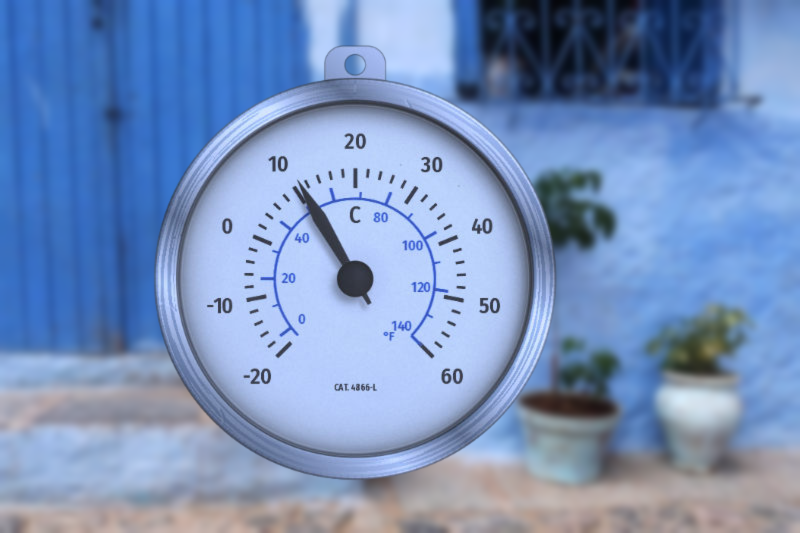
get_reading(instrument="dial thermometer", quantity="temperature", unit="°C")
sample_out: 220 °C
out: 11 °C
